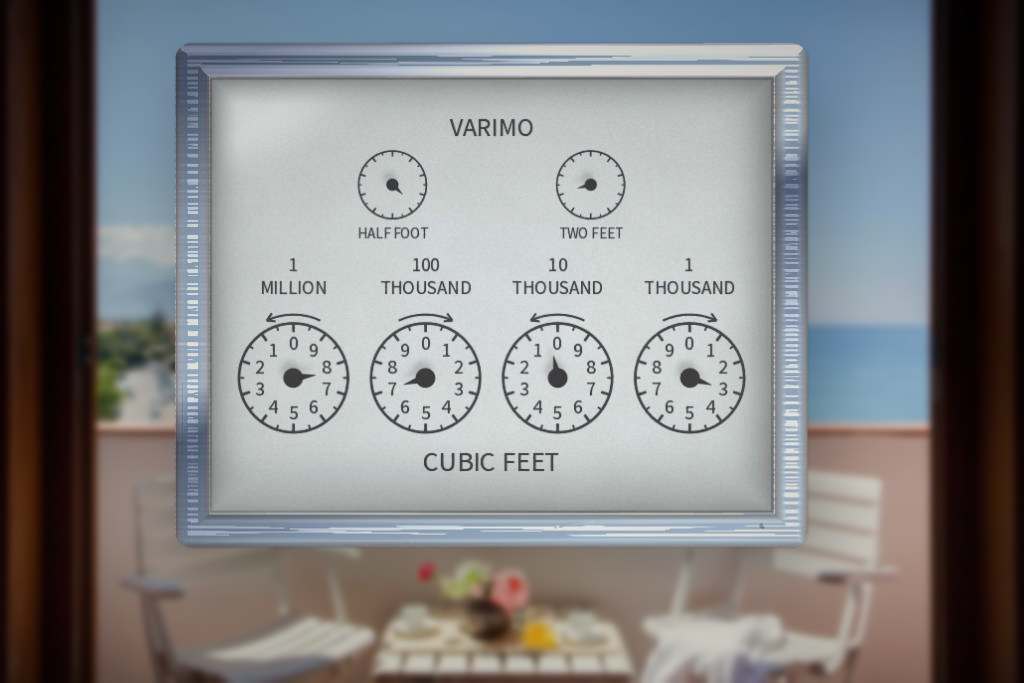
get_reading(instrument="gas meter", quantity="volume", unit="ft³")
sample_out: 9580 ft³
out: 770300 ft³
